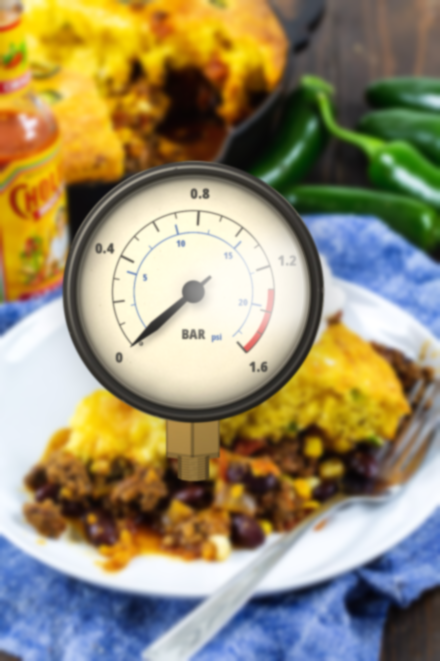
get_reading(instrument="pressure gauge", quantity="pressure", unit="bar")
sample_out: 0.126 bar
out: 0 bar
